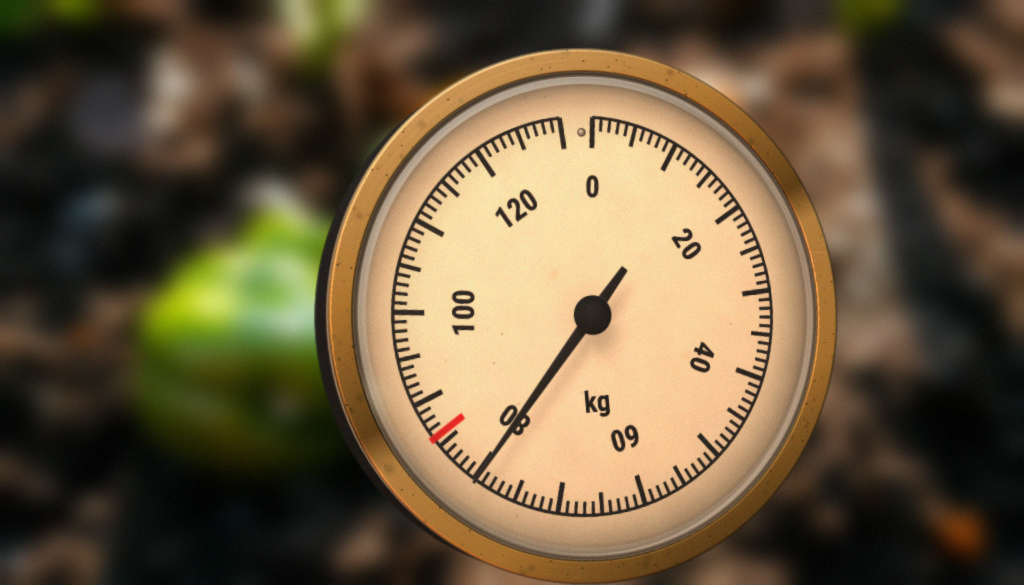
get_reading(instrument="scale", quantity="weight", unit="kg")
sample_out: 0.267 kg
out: 80 kg
